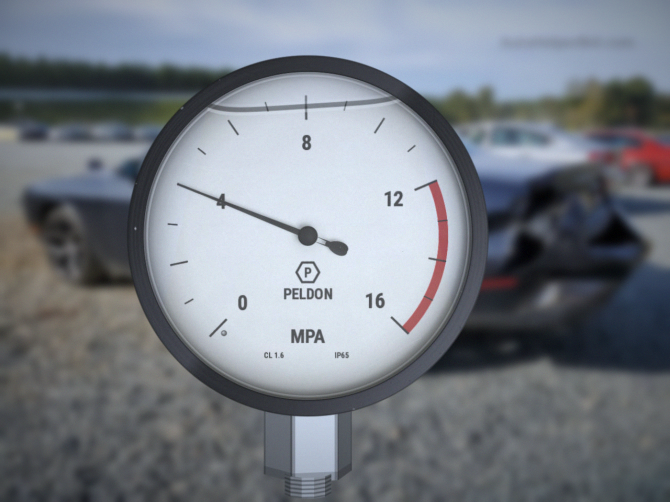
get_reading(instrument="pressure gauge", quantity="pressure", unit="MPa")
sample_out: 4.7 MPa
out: 4 MPa
